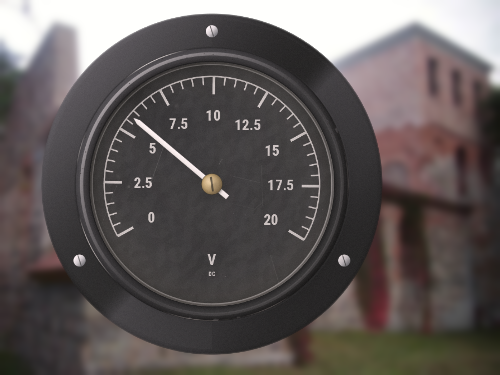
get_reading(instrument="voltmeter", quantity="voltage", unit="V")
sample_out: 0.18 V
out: 5.75 V
